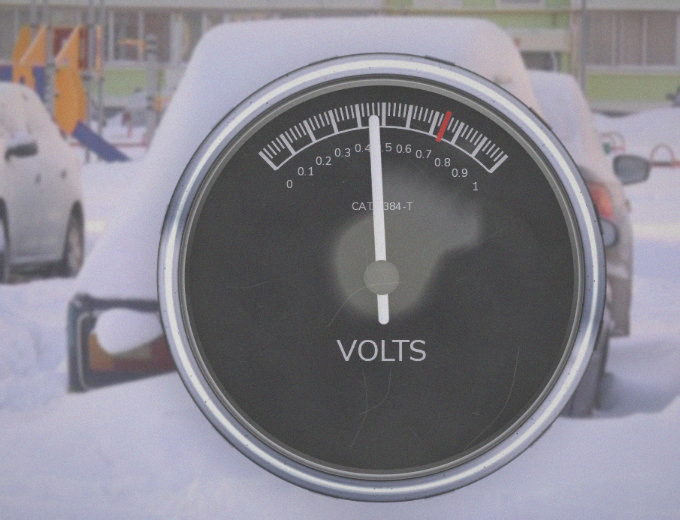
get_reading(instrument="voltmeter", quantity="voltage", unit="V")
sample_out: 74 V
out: 0.46 V
